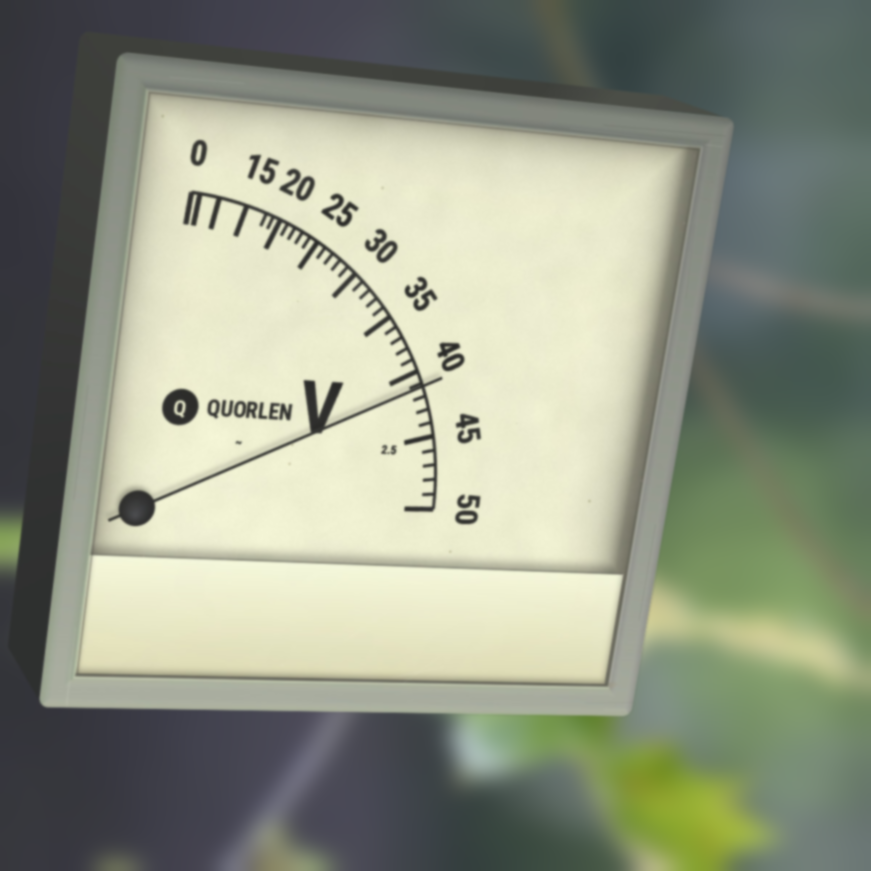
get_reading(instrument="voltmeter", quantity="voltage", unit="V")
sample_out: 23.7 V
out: 41 V
